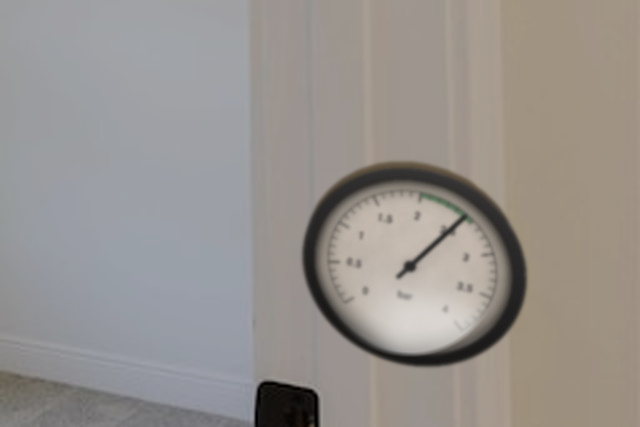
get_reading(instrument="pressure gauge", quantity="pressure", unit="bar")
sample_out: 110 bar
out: 2.5 bar
